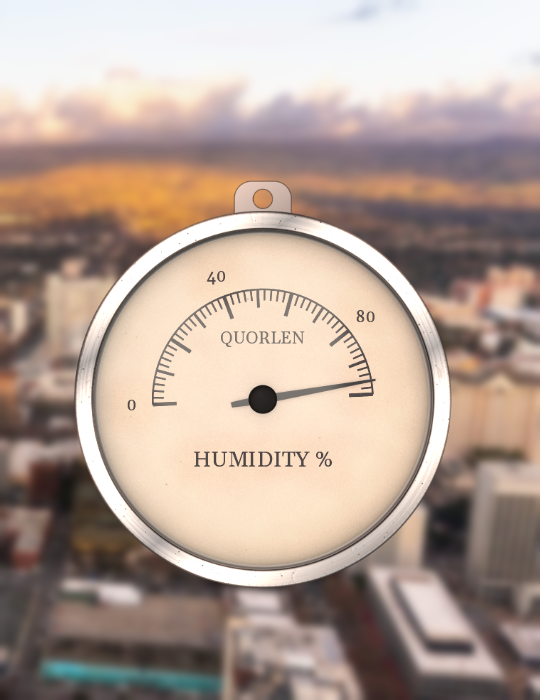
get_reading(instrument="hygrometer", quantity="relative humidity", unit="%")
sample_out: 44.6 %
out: 96 %
